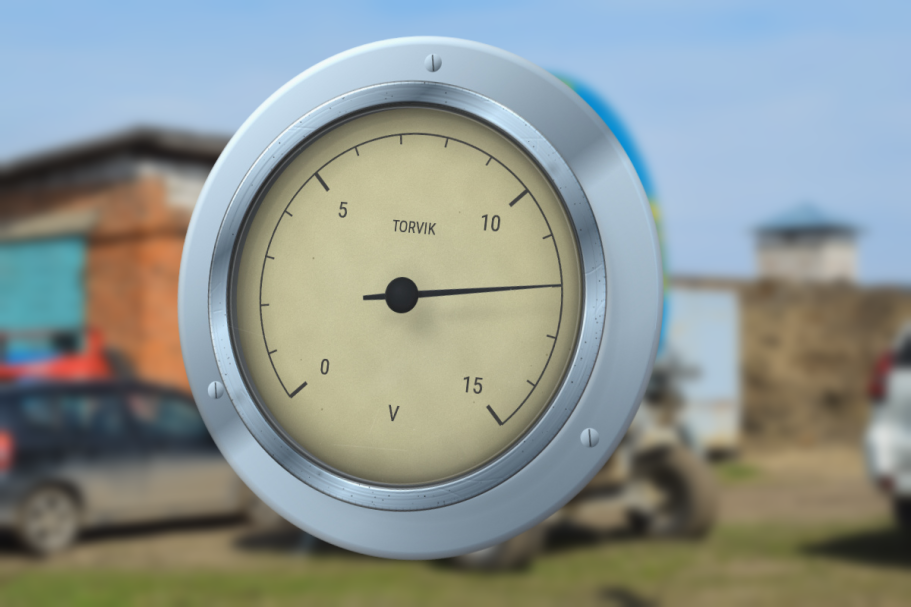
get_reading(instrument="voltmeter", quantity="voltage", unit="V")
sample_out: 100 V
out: 12 V
